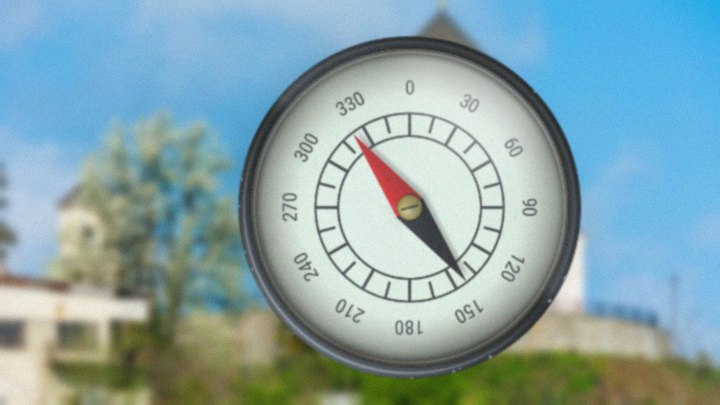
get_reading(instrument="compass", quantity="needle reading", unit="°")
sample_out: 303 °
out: 322.5 °
